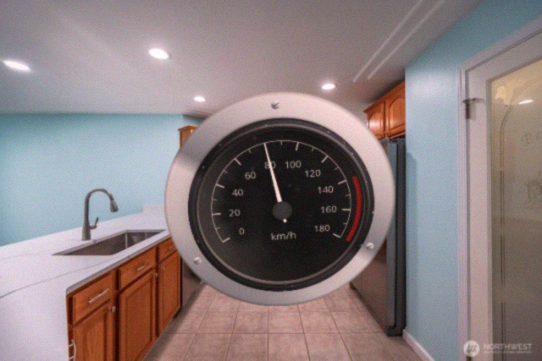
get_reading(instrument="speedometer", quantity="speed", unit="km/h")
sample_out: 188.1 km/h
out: 80 km/h
